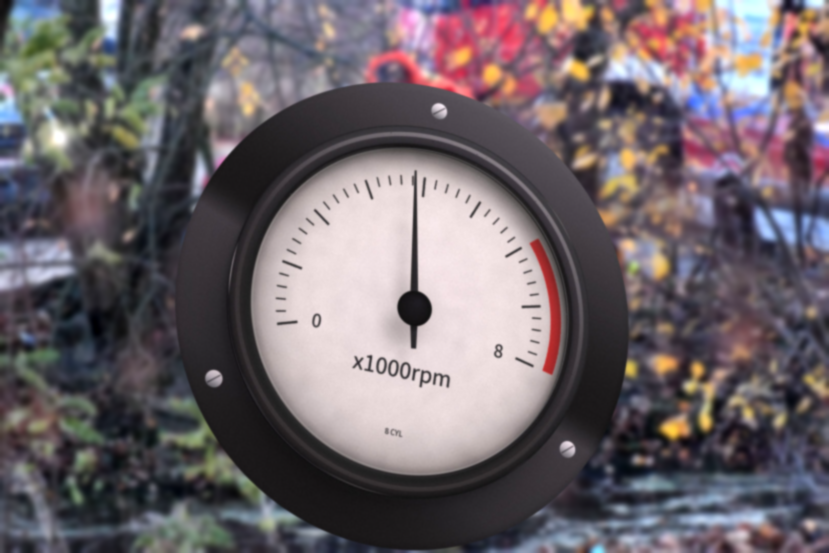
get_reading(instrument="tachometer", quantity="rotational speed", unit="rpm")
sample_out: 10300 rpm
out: 3800 rpm
